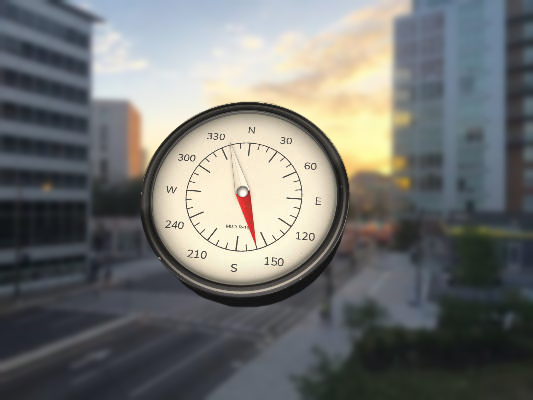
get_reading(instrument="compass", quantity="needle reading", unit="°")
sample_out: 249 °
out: 160 °
